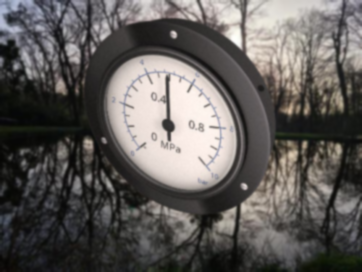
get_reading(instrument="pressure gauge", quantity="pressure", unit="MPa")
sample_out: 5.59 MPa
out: 0.5 MPa
